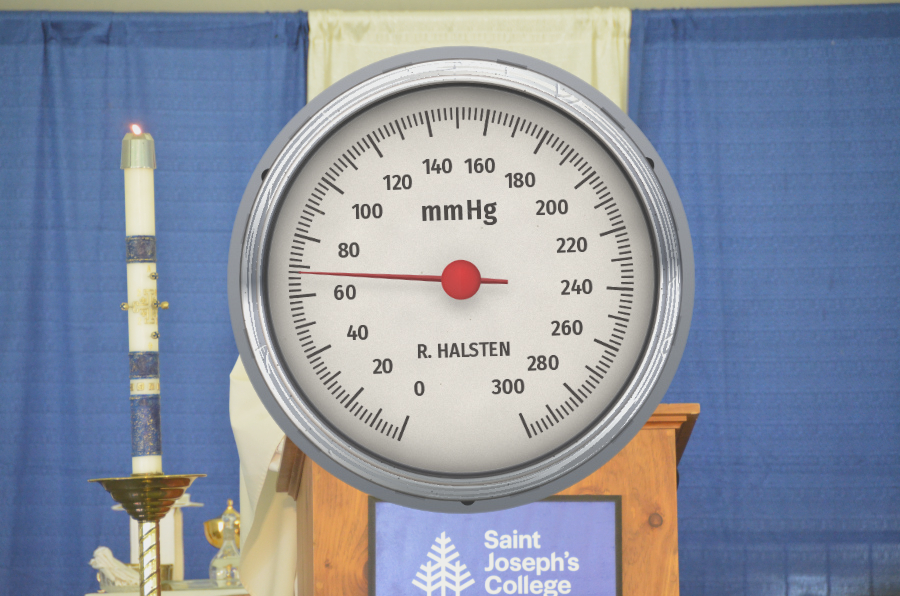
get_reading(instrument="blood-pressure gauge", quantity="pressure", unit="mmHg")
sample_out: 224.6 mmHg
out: 68 mmHg
